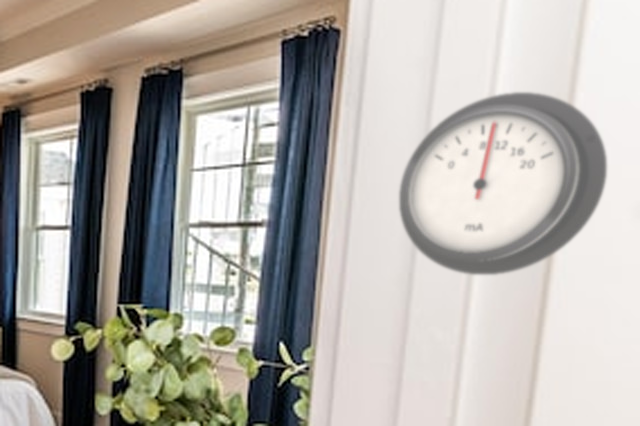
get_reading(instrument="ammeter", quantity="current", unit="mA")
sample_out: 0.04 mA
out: 10 mA
